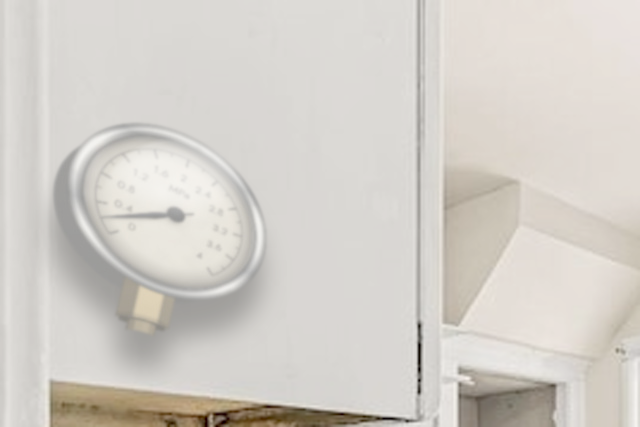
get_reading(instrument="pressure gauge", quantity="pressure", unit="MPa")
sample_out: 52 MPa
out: 0.2 MPa
